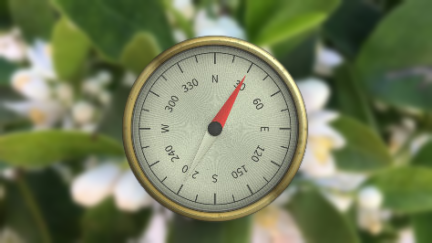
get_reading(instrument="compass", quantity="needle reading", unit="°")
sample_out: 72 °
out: 30 °
